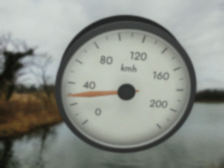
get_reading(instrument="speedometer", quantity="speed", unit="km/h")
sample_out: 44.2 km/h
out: 30 km/h
